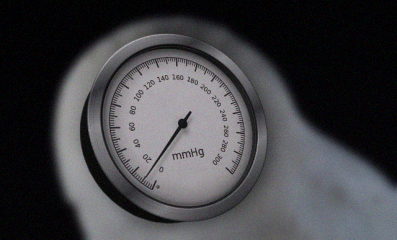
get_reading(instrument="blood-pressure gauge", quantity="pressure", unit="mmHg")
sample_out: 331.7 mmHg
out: 10 mmHg
